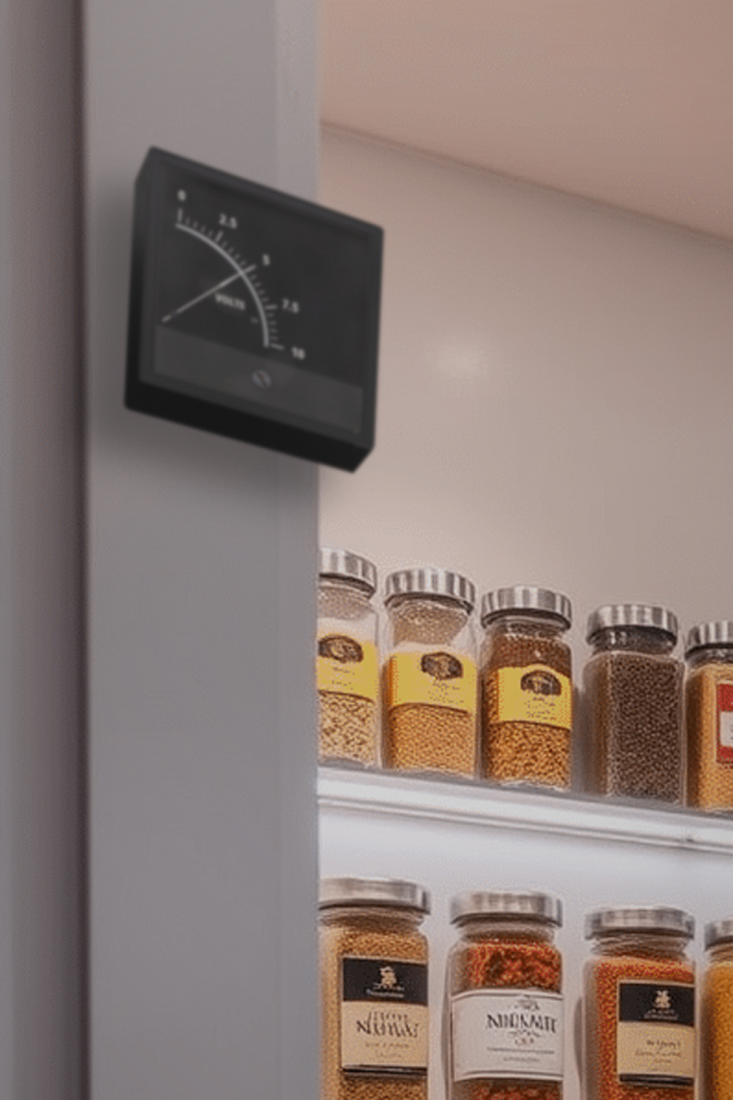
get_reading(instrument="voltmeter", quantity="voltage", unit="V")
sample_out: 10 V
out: 5 V
